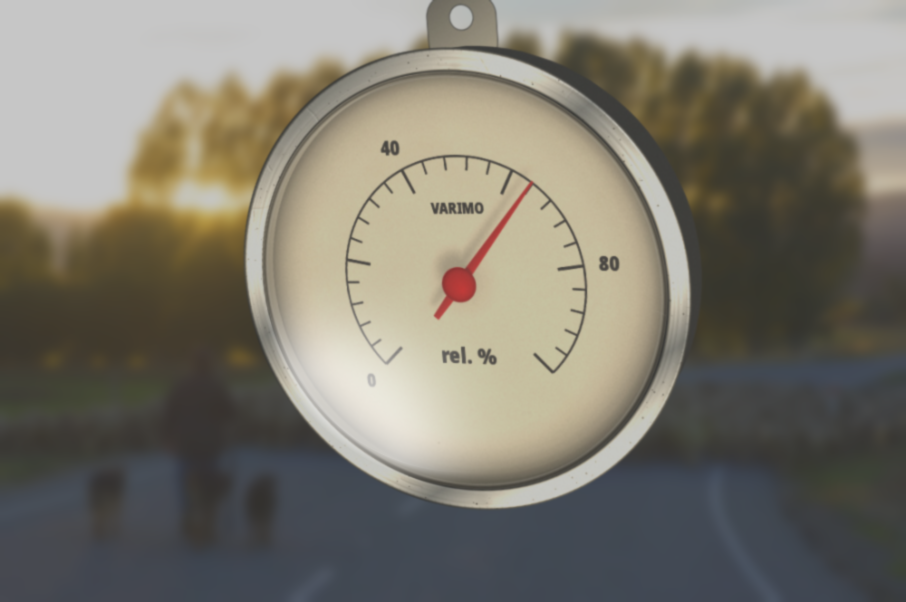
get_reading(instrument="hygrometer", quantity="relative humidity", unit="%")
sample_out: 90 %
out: 64 %
